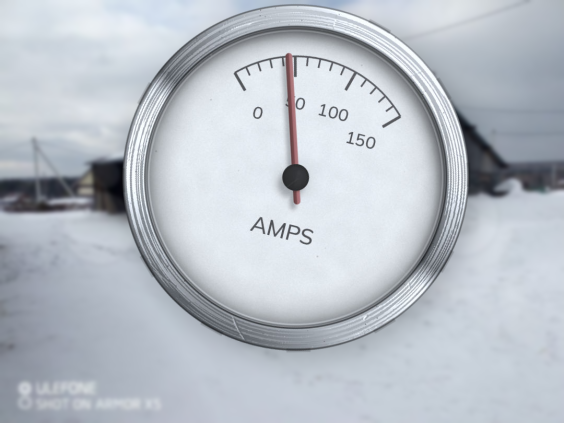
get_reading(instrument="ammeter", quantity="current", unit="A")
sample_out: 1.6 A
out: 45 A
